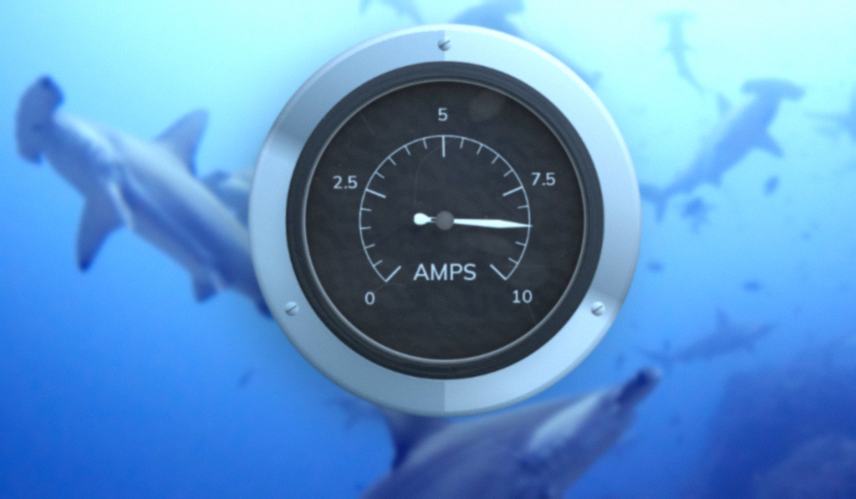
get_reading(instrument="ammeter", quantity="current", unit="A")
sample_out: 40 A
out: 8.5 A
